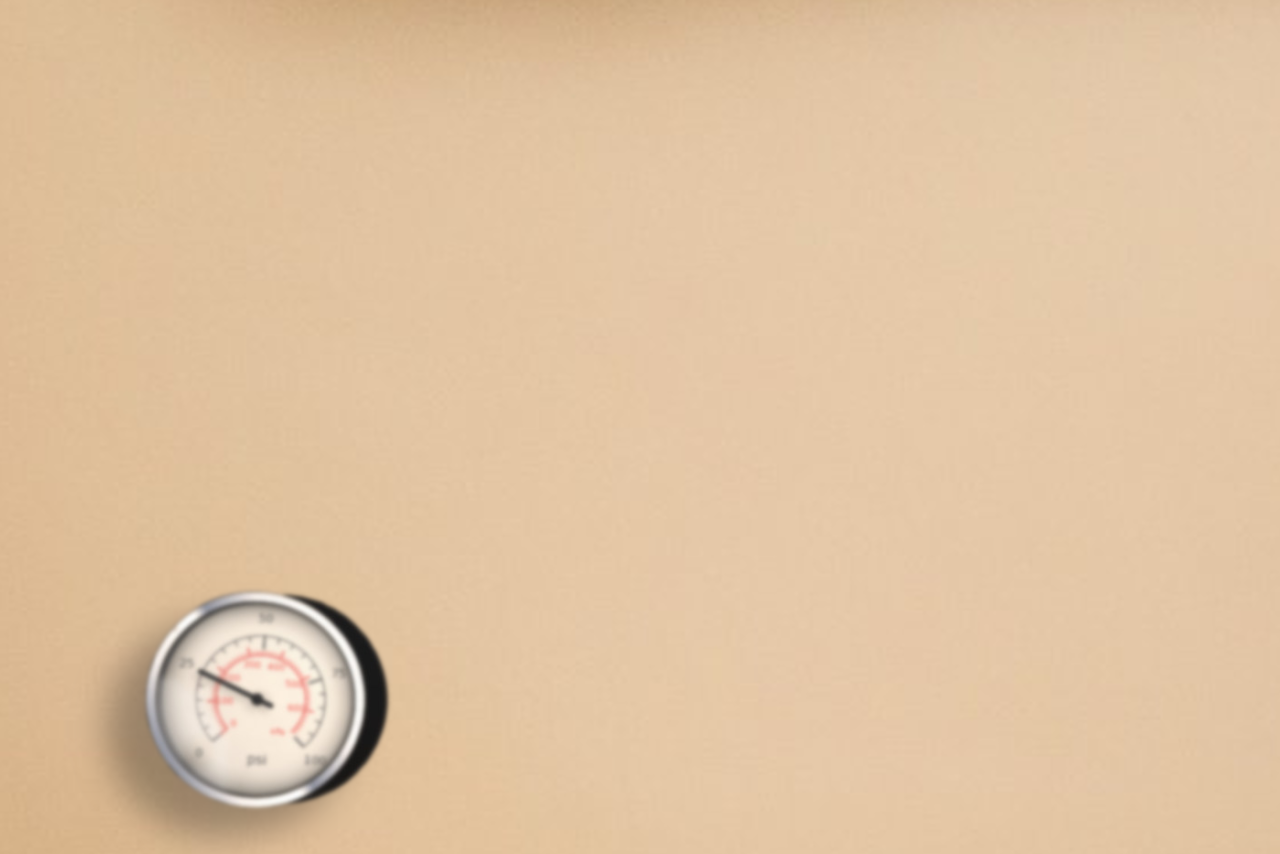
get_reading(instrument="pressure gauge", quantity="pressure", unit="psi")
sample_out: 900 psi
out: 25 psi
